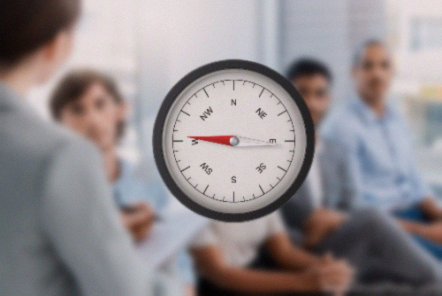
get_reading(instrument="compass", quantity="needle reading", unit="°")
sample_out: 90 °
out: 275 °
